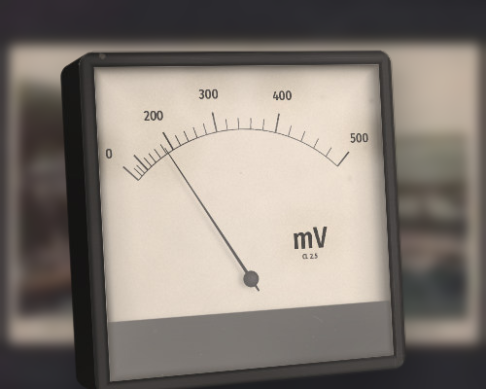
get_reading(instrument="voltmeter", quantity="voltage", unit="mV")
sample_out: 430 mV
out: 180 mV
